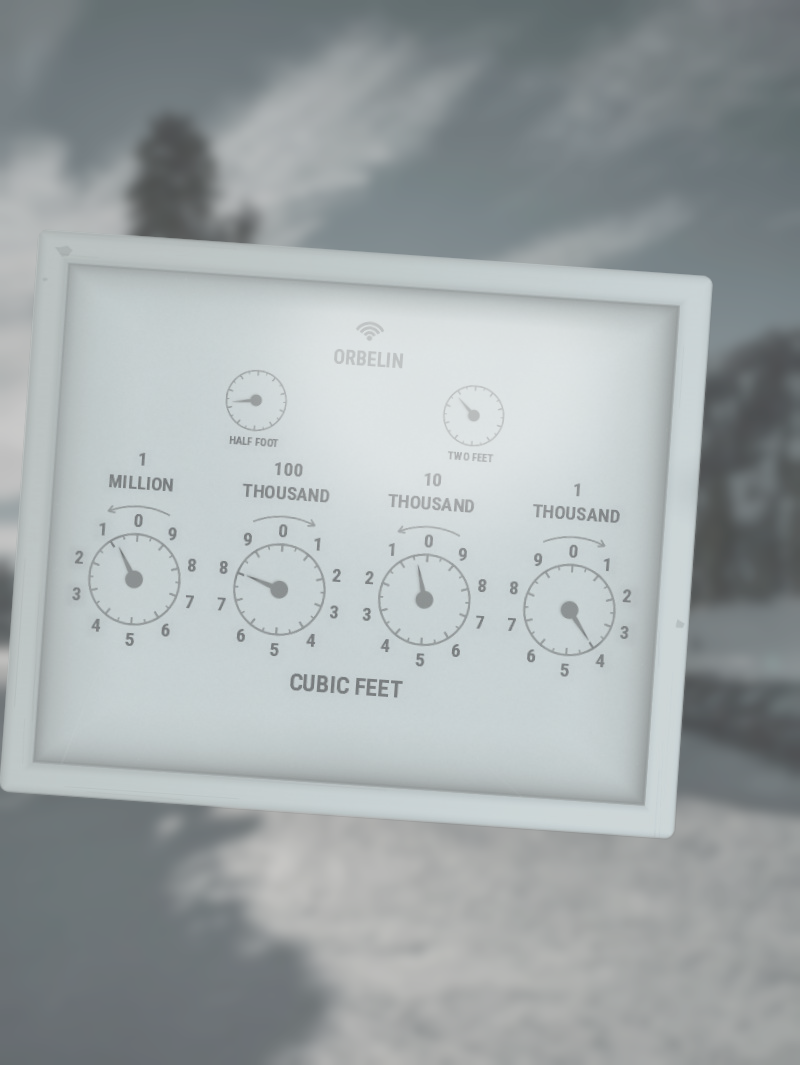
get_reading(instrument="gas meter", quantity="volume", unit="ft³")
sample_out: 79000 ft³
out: 80400 ft³
